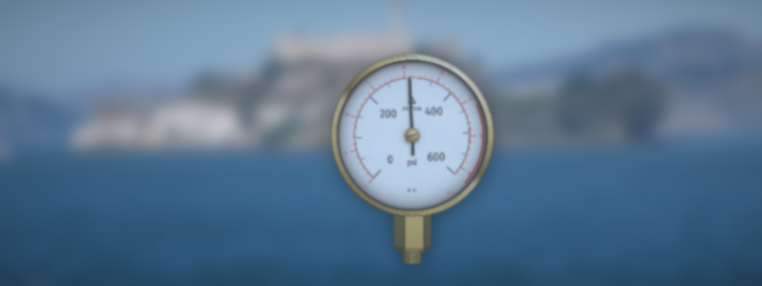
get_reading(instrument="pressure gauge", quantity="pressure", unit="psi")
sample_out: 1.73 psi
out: 300 psi
